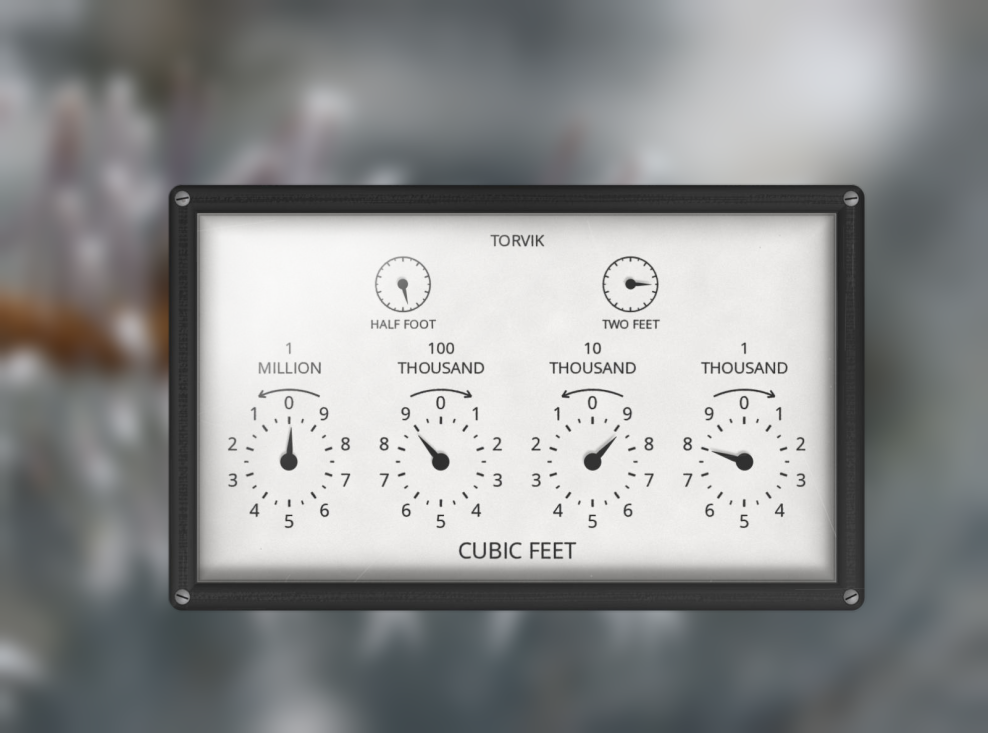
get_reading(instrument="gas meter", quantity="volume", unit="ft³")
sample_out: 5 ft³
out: 988800 ft³
